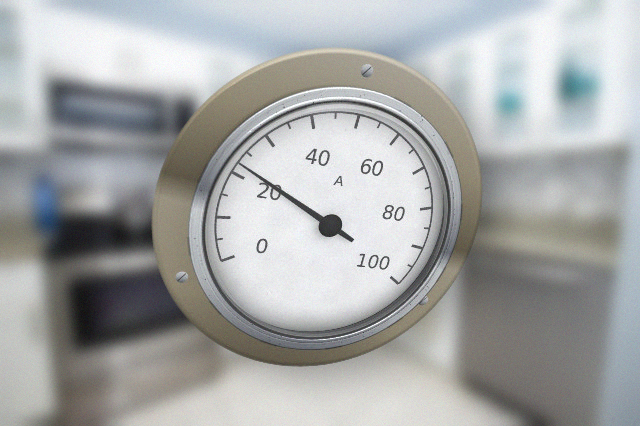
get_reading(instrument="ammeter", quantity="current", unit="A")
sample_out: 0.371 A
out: 22.5 A
